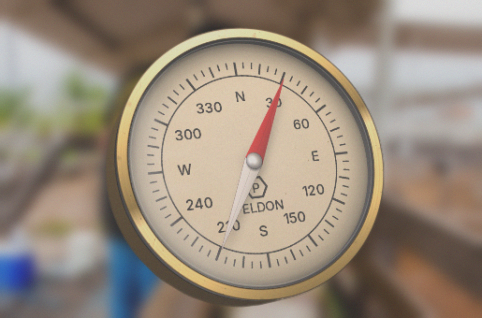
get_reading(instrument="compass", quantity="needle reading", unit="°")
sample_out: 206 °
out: 30 °
